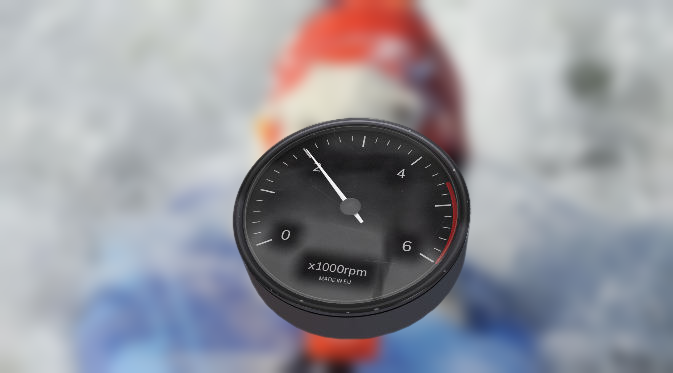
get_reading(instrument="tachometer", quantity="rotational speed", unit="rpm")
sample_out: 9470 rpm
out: 2000 rpm
